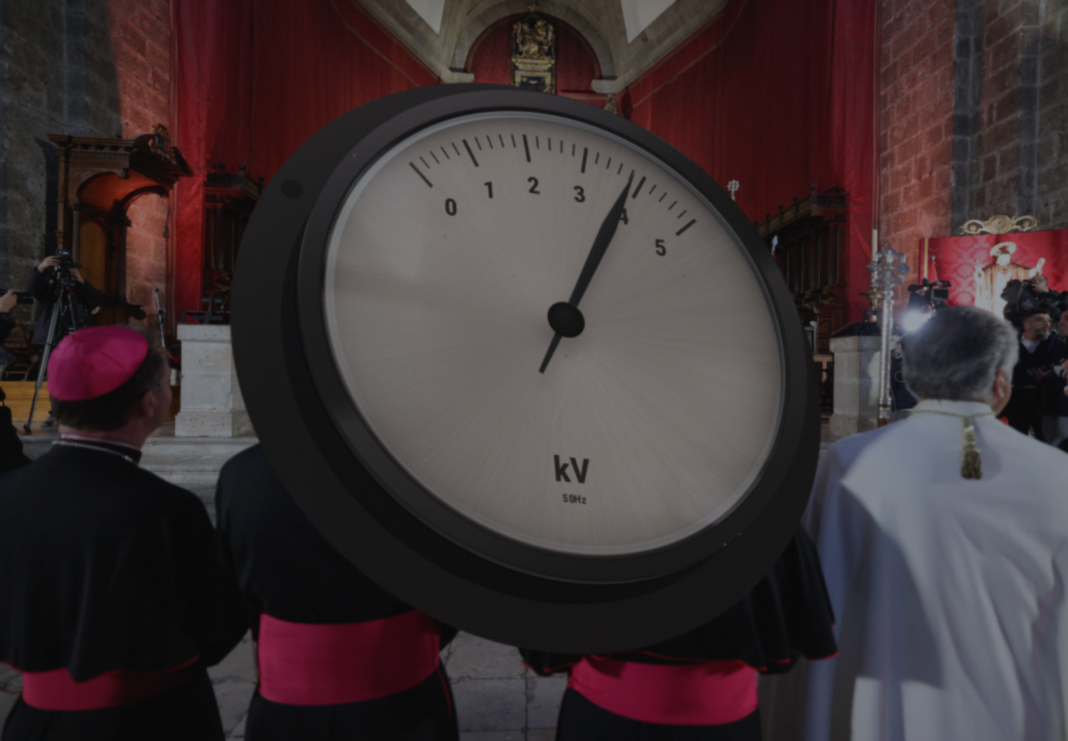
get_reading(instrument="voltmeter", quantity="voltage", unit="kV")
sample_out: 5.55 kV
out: 3.8 kV
